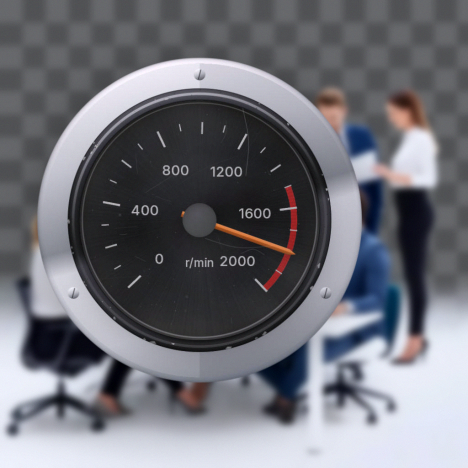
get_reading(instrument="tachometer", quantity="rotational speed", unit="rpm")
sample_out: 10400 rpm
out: 1800 rpm
